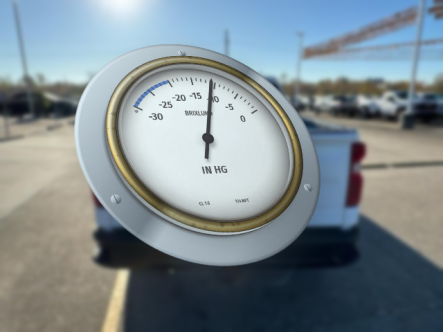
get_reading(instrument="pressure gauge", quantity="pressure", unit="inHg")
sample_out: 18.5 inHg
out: -11 inHg
